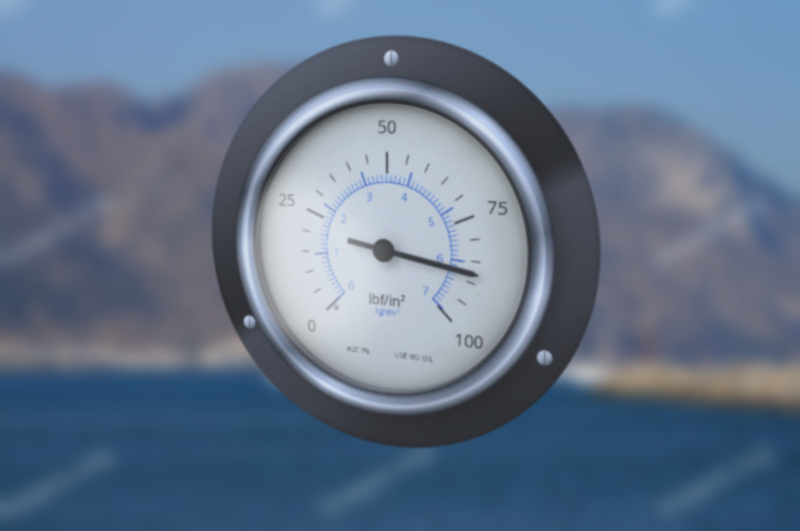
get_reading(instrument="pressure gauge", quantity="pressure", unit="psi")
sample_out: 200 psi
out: 87.5 psi
